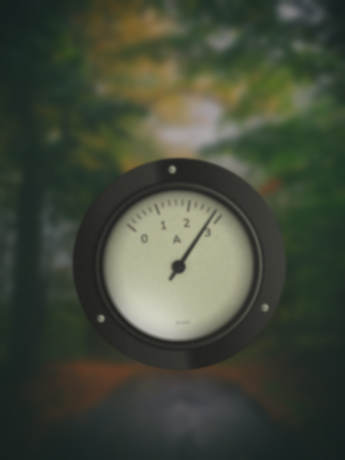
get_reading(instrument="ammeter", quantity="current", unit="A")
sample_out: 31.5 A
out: 2.8 A
